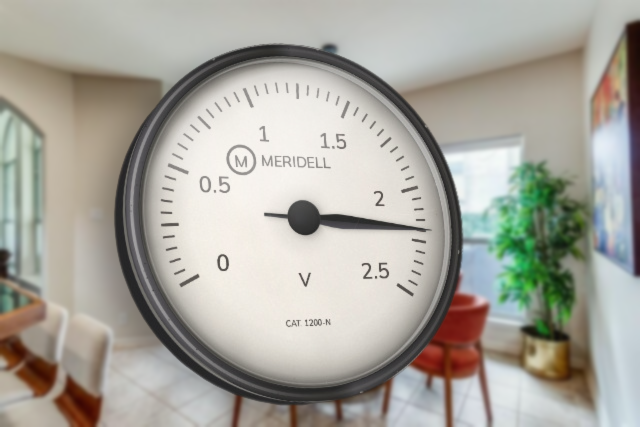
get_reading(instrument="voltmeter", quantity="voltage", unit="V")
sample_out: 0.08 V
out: 2.2 V
